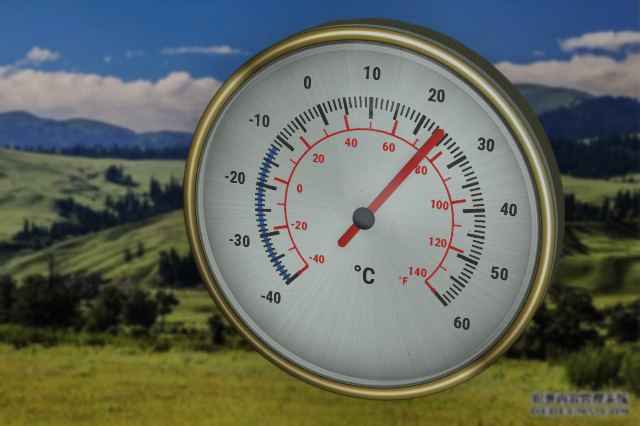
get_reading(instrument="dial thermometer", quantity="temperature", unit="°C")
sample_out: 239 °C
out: 24 °C
